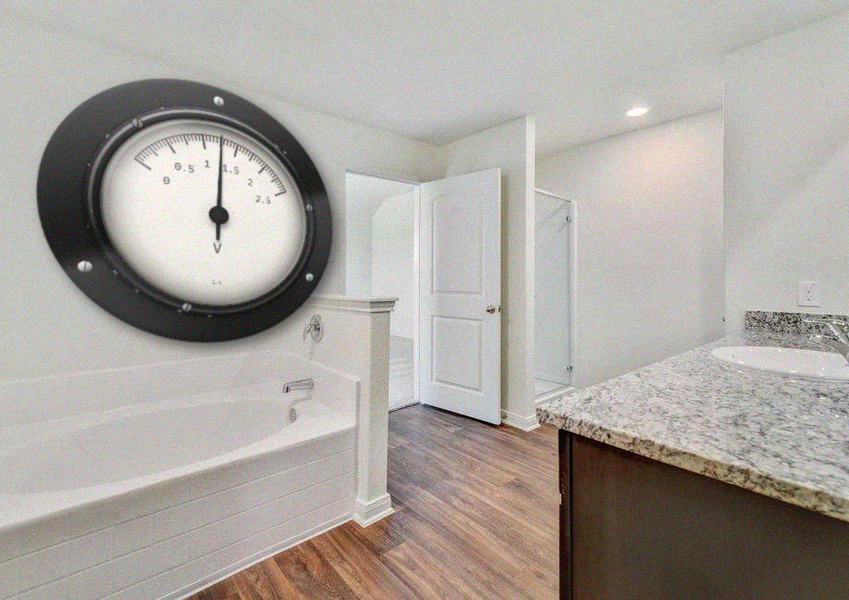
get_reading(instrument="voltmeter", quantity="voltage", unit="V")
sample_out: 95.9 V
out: 1.25 V
